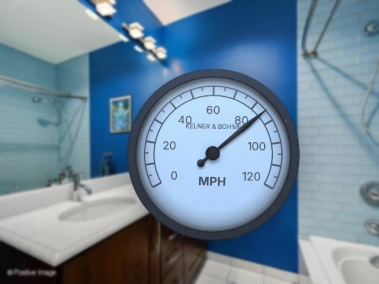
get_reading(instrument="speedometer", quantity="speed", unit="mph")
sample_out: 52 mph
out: 85 mph
